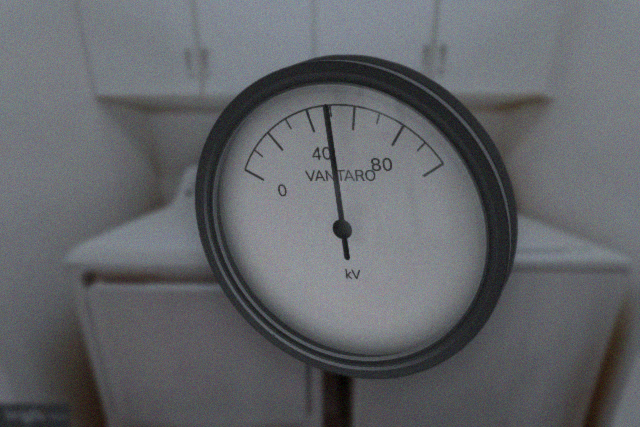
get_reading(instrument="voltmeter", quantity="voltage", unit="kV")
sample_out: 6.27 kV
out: 50 kV
